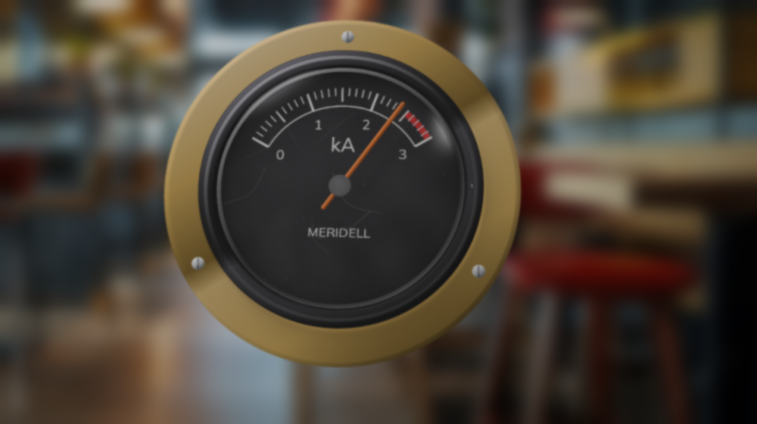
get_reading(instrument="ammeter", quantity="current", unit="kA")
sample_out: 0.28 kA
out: 2.4 kA
